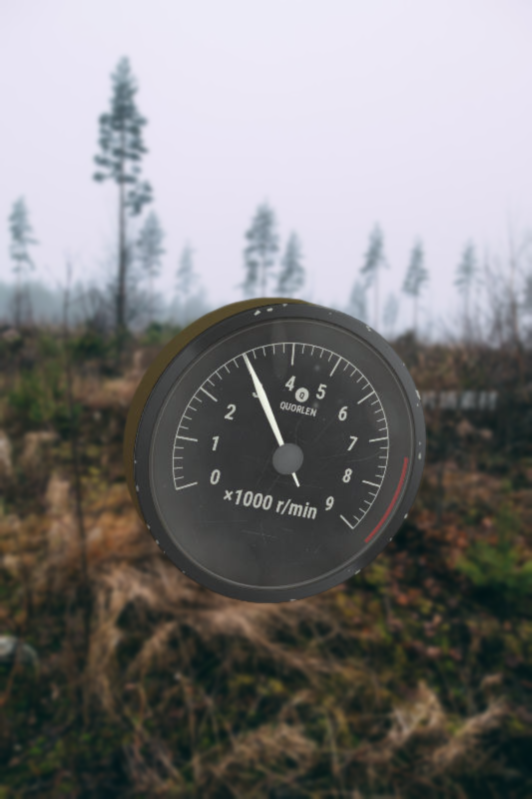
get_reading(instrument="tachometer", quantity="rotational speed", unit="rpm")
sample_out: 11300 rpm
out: 3000 rpm
